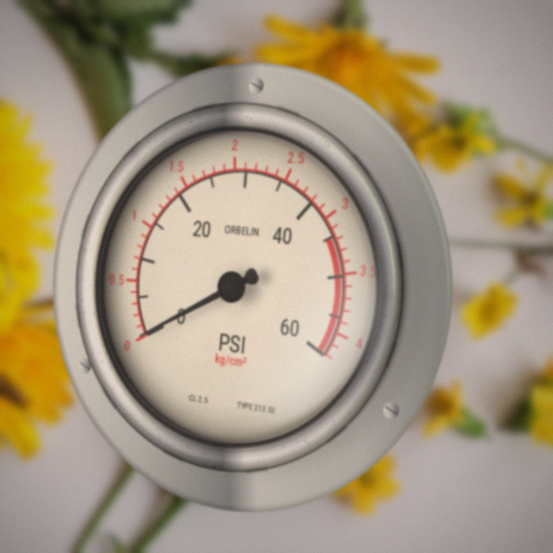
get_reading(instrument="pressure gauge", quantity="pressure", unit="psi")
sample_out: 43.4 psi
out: 0 psi
